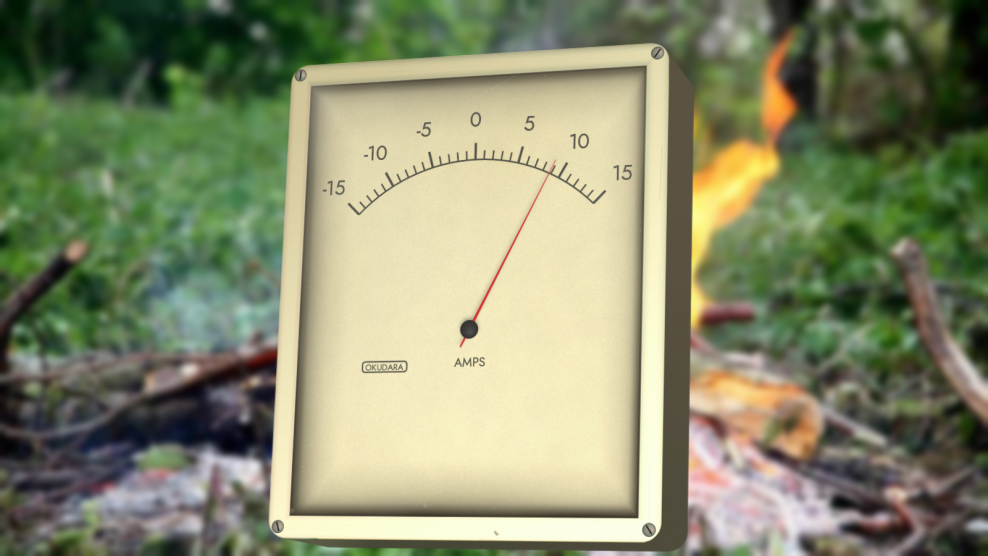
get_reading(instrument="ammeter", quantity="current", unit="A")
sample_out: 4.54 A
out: 9 A
